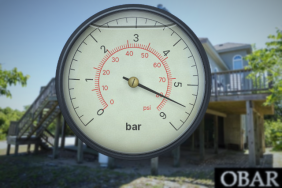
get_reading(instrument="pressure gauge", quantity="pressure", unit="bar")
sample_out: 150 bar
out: 5.5 bar
